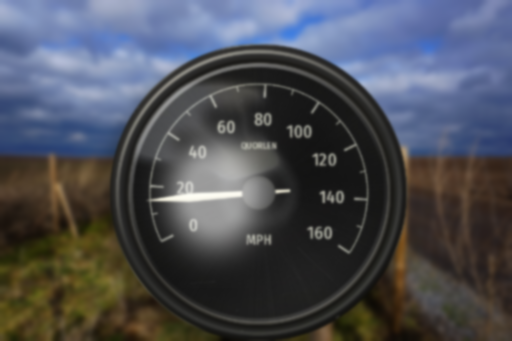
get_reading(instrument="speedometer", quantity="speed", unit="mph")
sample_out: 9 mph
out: 15 mph
